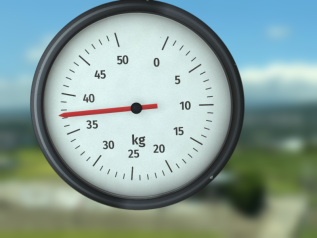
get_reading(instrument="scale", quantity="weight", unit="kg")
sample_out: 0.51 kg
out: 37.5 kg
